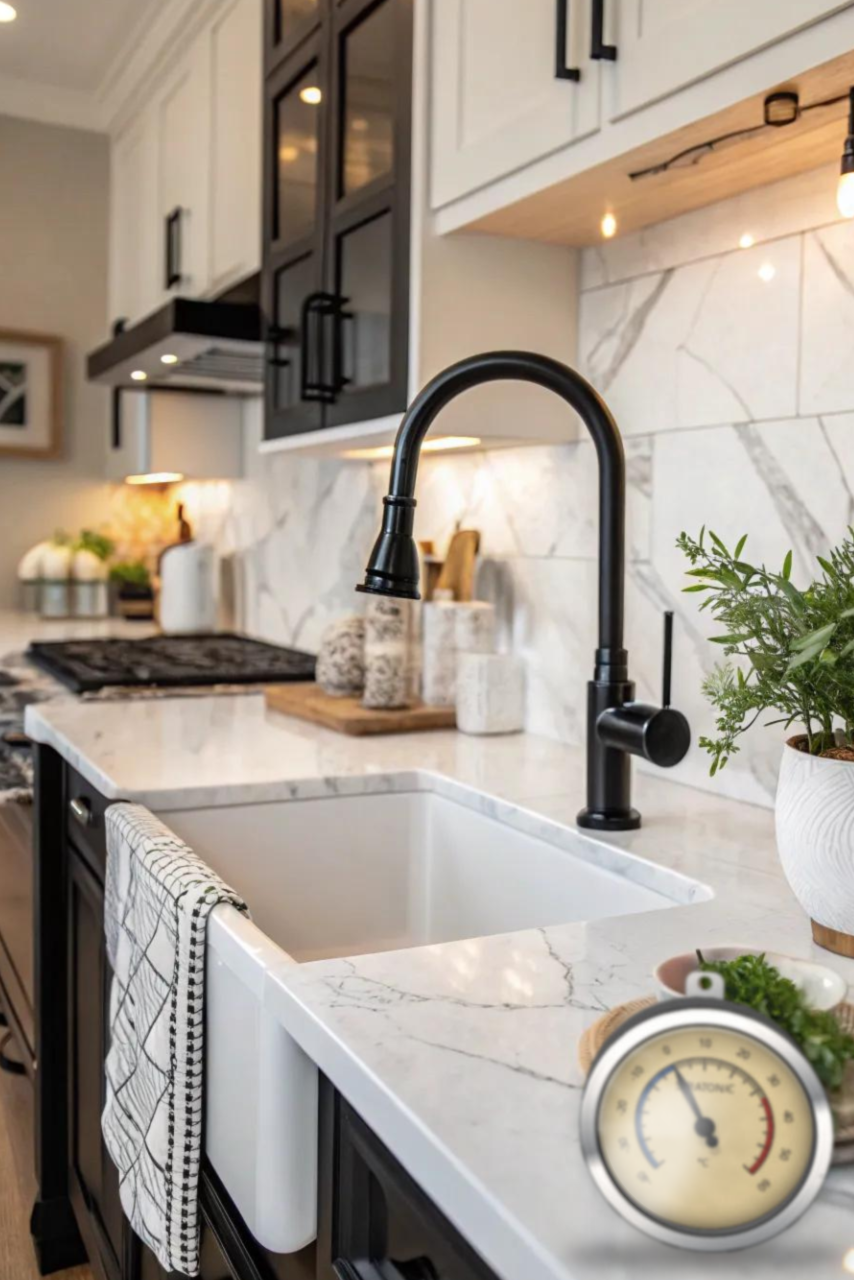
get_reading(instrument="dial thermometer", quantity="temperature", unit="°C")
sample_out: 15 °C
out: 0 °C
